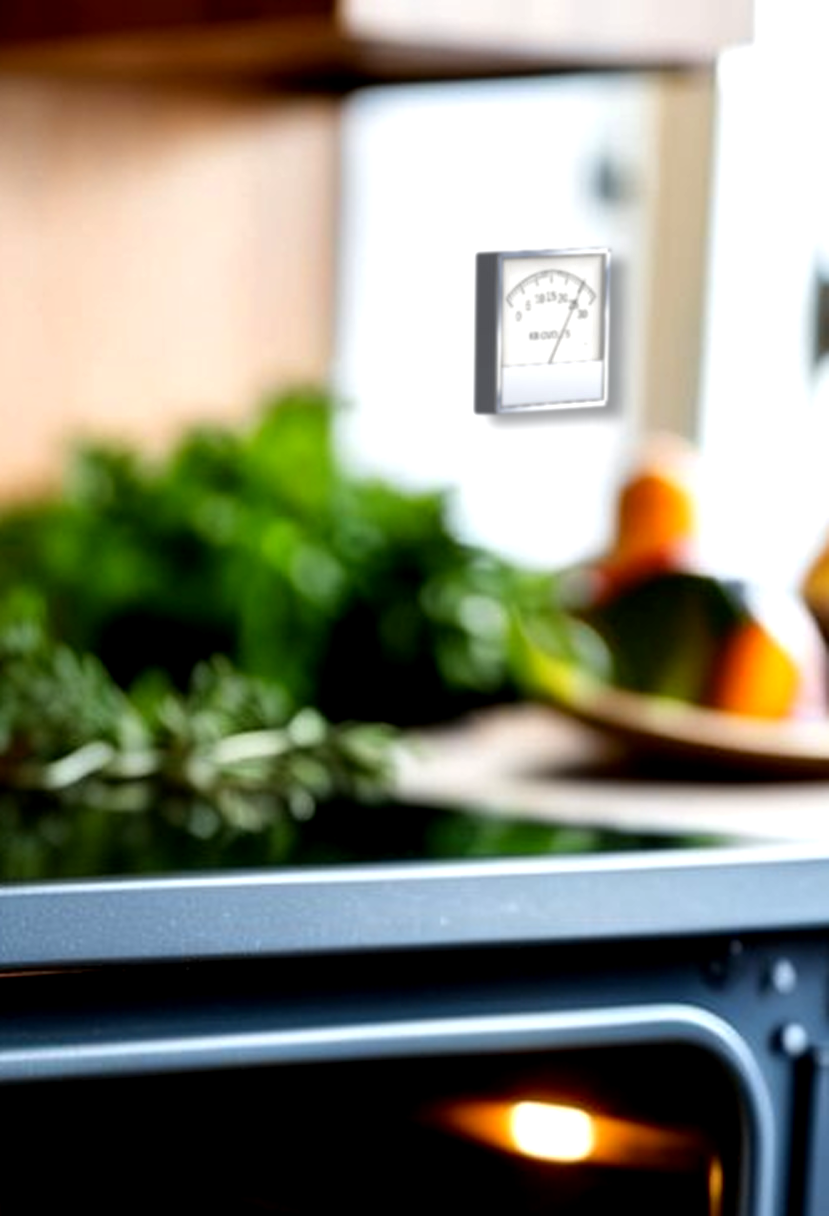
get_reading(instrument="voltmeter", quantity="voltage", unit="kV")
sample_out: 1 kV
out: 25 kV
